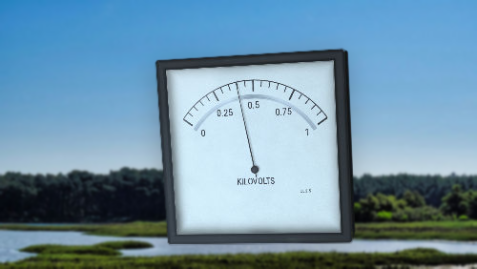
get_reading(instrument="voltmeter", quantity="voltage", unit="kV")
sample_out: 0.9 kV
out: 0.4 kV
